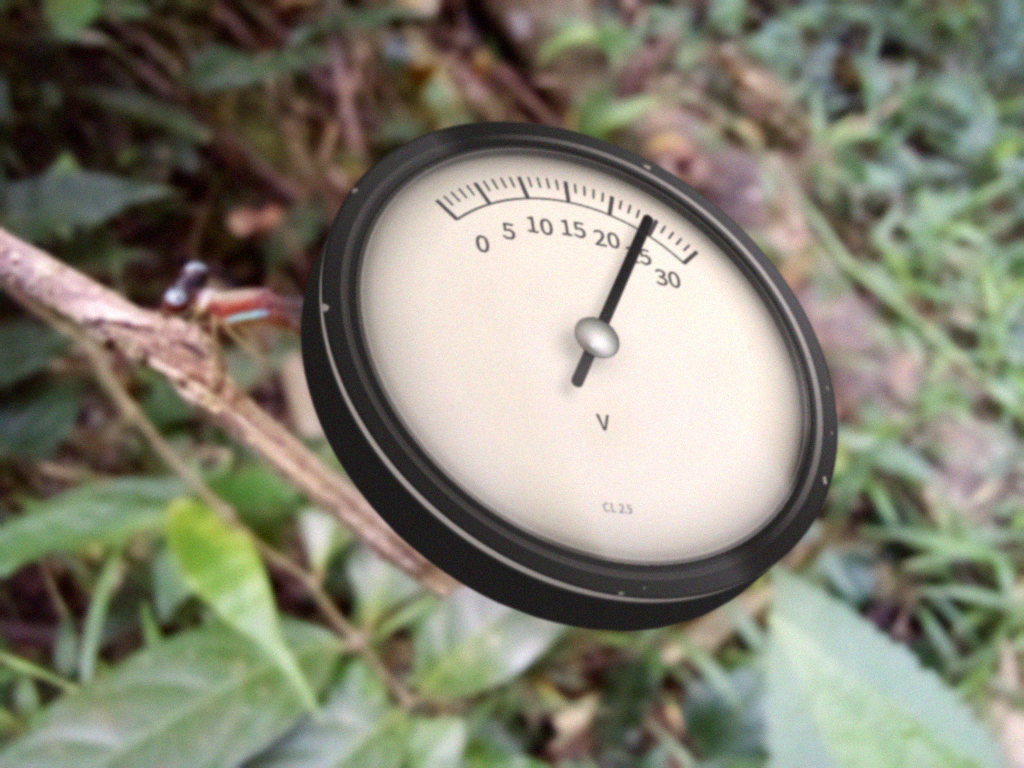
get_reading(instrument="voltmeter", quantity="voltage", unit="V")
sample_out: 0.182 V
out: 24 V
